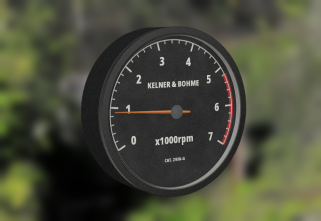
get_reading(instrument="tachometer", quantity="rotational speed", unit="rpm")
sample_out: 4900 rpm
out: 900 rpm
